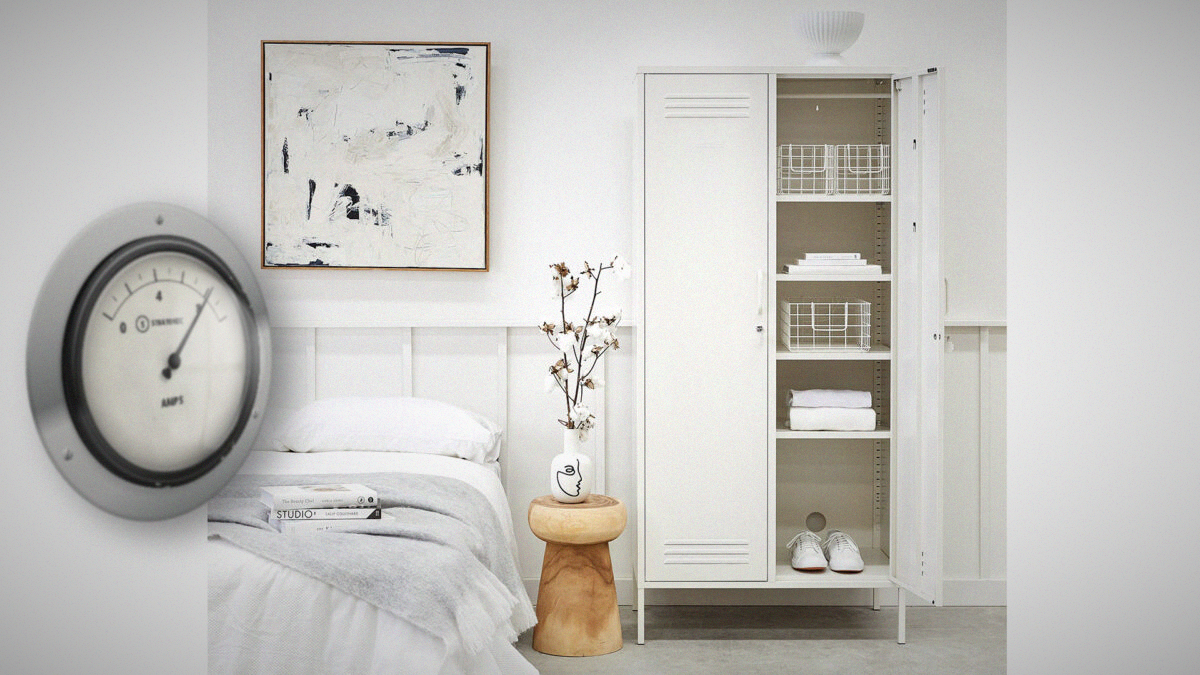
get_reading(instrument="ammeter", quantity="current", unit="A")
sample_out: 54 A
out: 8 A
